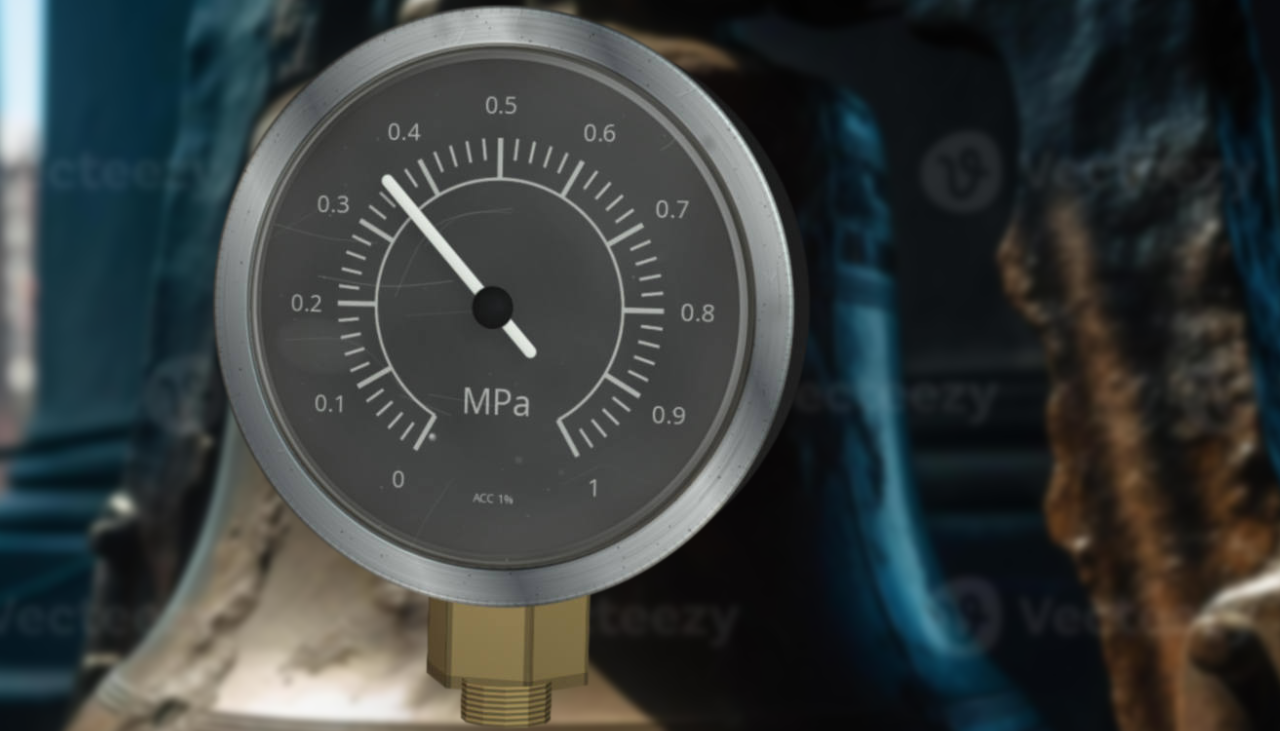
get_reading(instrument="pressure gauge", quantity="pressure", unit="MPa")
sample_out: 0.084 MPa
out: 0.36 MPa
